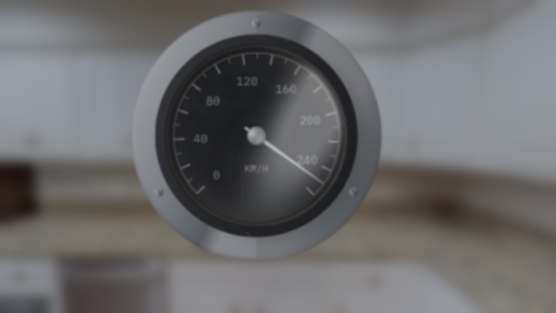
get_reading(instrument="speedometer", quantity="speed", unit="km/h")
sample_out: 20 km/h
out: 250 km/h
